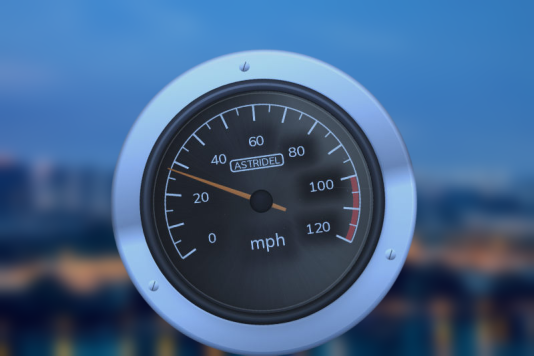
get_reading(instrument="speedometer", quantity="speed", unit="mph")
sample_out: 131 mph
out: 27.5 mph
